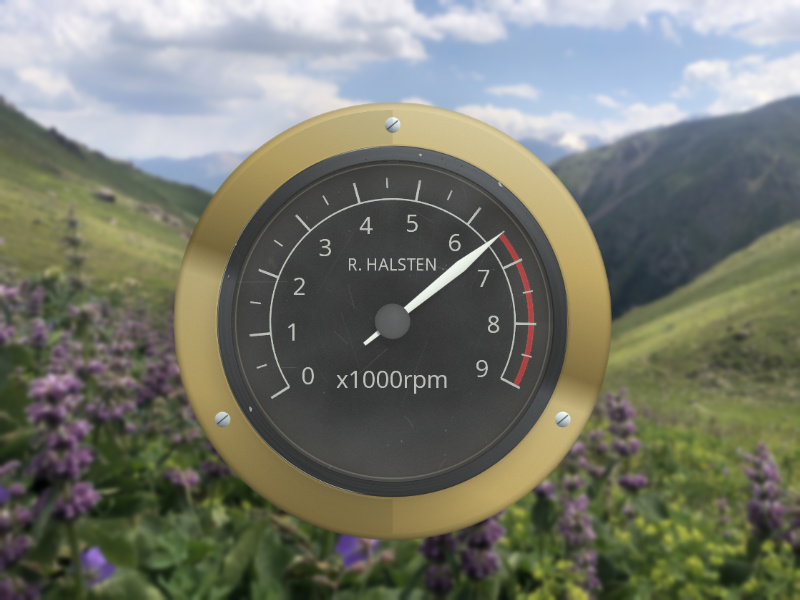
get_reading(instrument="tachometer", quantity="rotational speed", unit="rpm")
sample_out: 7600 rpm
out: 6500 rpm
